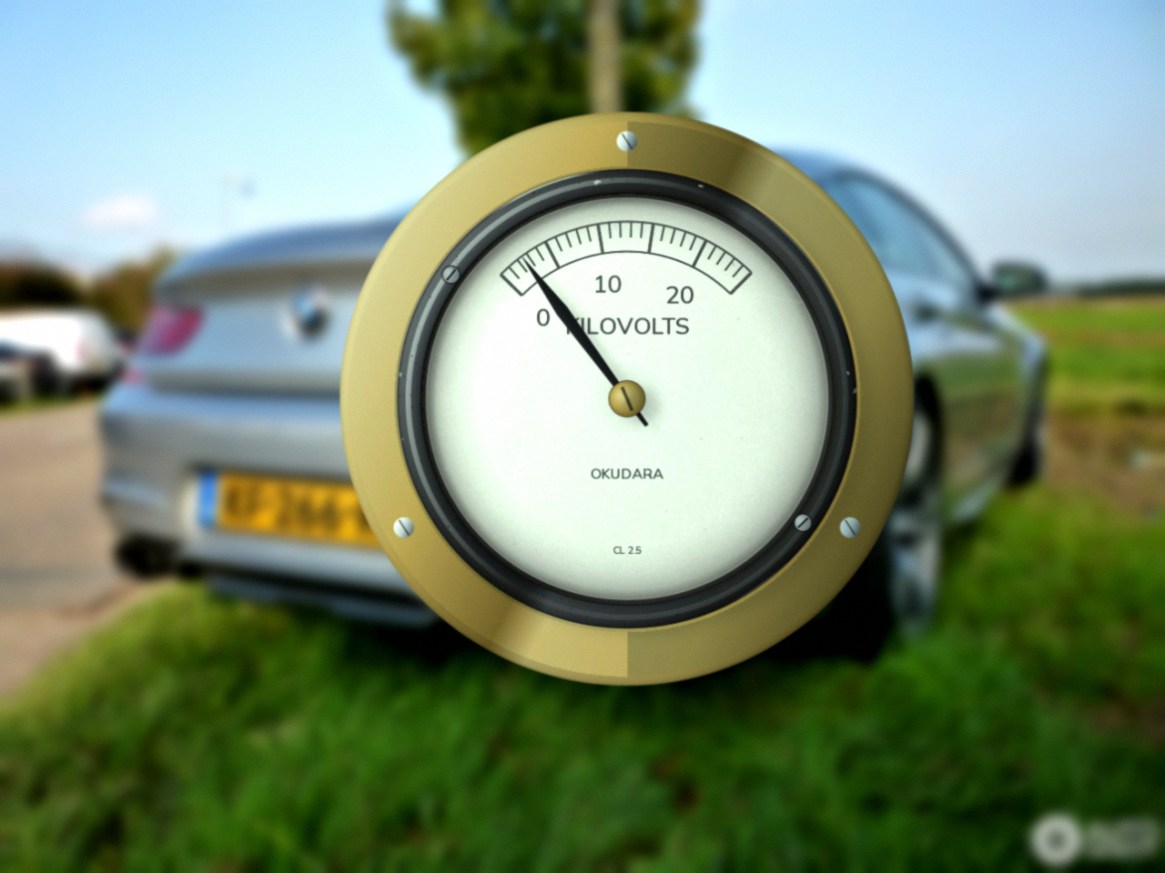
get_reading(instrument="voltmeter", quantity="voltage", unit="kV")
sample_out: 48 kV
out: 2.5 kV
